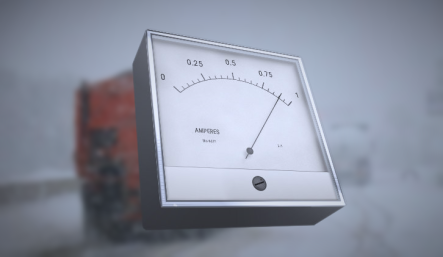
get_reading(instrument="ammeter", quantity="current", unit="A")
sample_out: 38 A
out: 0.9 A
